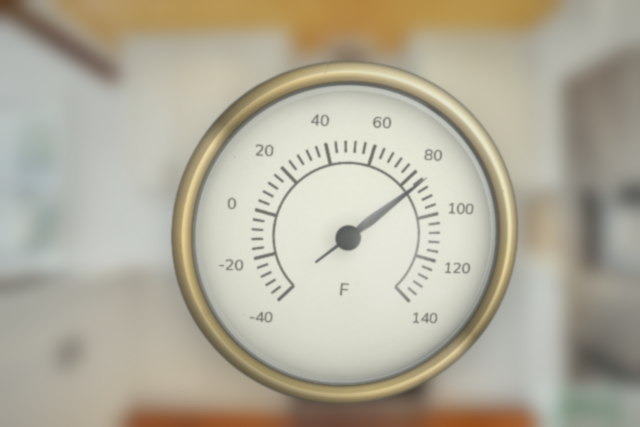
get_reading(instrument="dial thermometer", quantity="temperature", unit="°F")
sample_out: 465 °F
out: 84 °F
